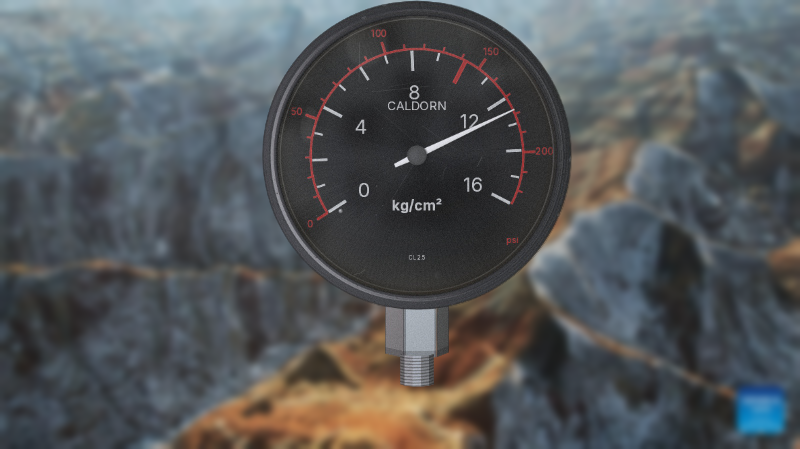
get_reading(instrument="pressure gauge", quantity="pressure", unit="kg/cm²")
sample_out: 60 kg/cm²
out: 12.5 kg/cm²
